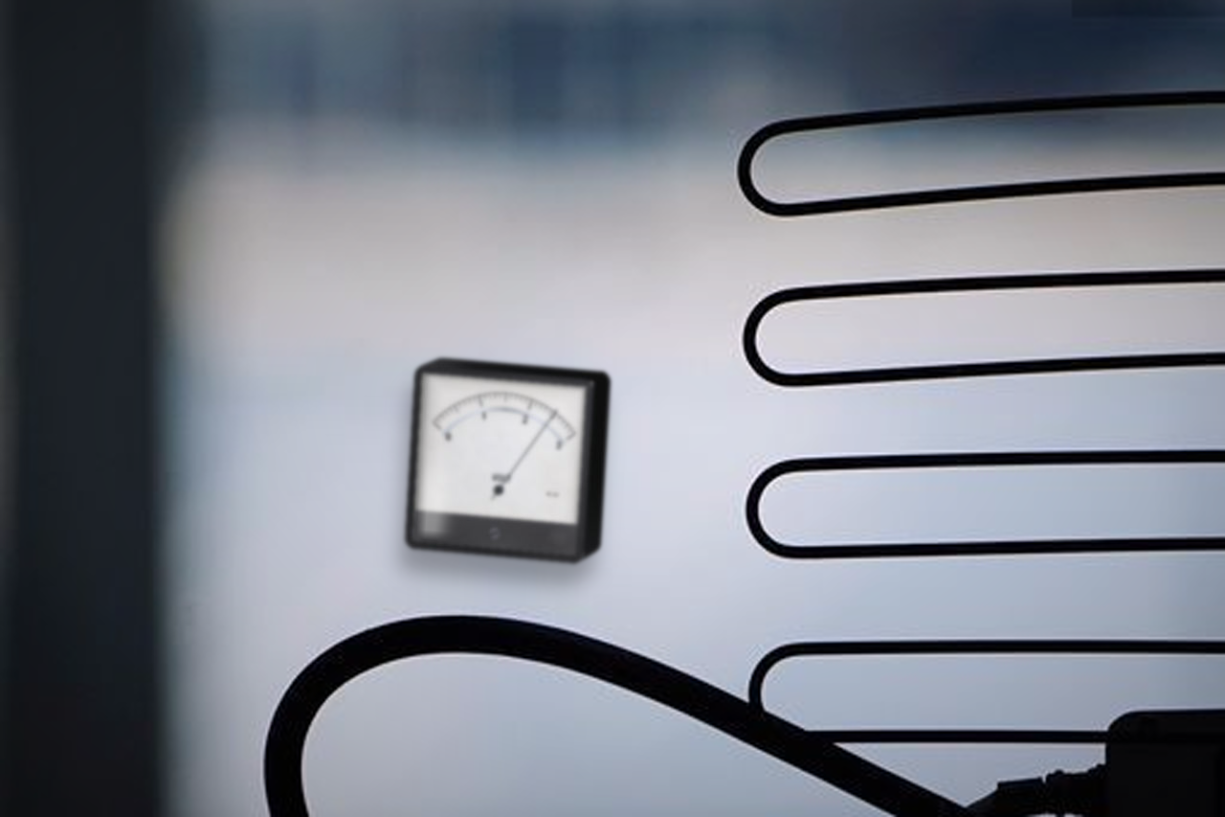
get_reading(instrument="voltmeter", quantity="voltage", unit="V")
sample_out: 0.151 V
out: 2.5 V
